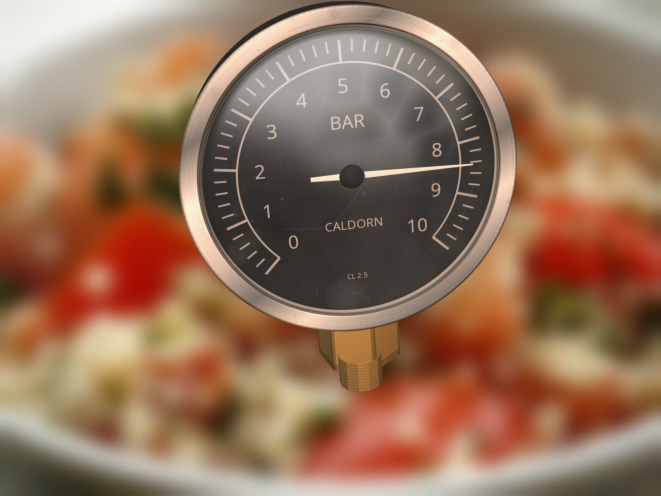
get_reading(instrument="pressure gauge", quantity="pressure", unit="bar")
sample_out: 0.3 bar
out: 8.4 bar
